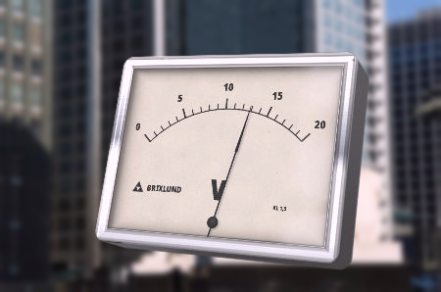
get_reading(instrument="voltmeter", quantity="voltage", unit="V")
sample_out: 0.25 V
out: 13 V
